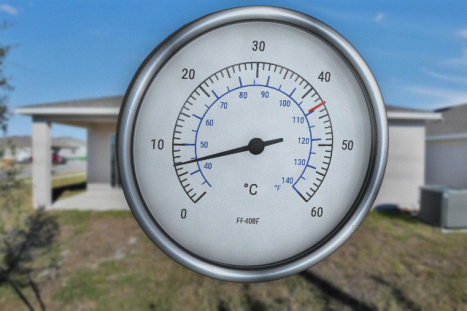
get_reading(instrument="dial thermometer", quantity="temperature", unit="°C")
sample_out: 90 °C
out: 7 °C
